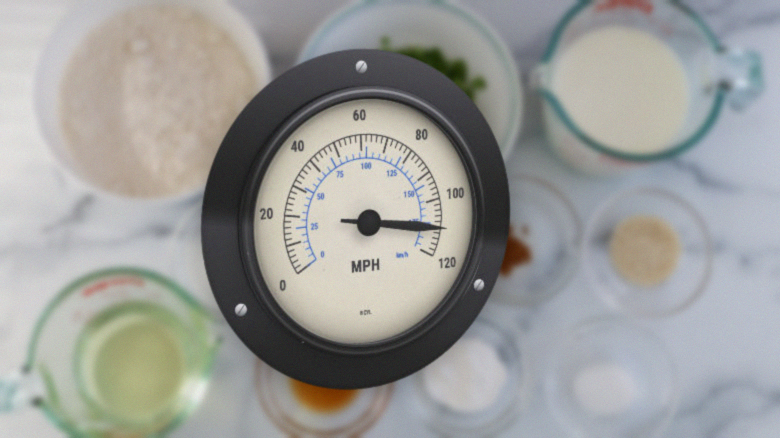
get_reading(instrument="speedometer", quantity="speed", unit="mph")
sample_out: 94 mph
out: 110 mph
